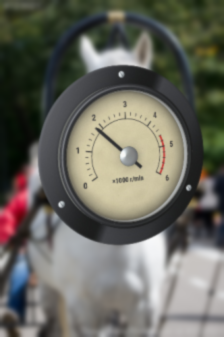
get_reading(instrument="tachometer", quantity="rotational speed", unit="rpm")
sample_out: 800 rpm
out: 1800 rpm
